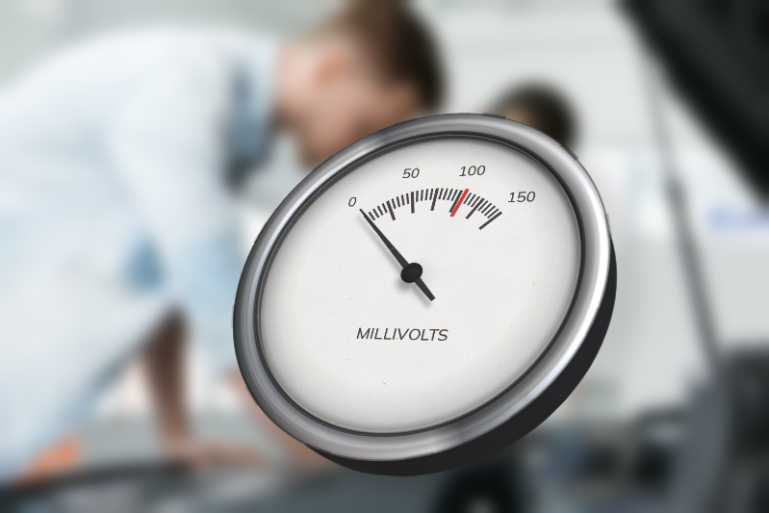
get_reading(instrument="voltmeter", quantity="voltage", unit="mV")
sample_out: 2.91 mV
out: 0 mV
